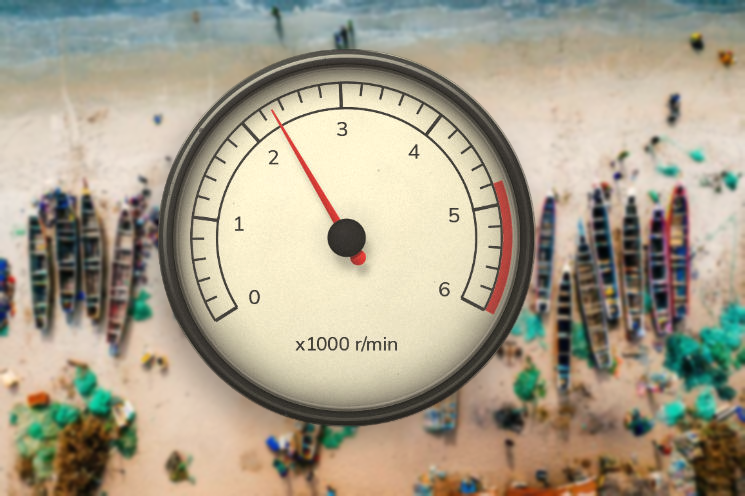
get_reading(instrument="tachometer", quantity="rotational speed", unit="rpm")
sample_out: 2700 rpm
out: 2300 rpm
